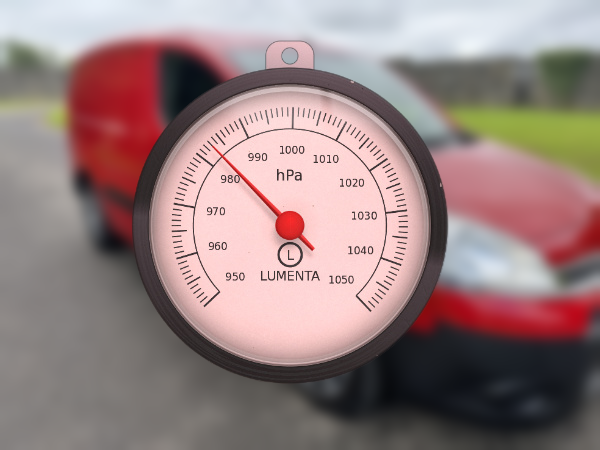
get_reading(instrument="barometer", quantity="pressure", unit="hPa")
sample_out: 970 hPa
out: 983 hPa
